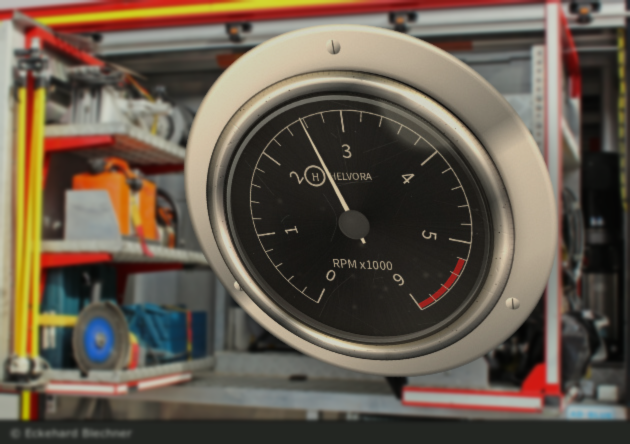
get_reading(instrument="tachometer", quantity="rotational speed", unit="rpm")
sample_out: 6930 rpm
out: 2600 rpm
